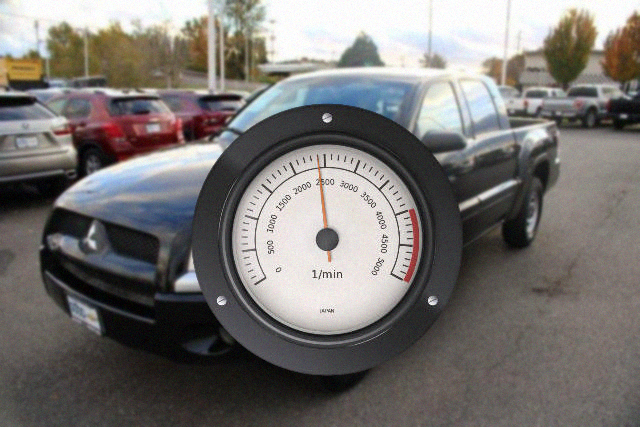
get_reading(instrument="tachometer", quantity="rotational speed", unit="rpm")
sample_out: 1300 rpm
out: 2400 rpm
